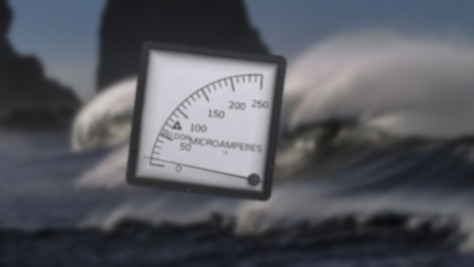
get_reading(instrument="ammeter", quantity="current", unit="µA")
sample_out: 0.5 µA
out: 10 µA
